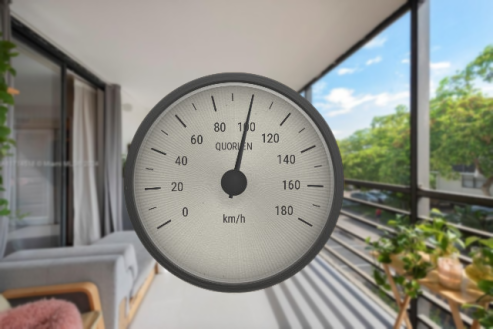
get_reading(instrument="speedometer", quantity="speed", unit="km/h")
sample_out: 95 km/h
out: 100 km/h
